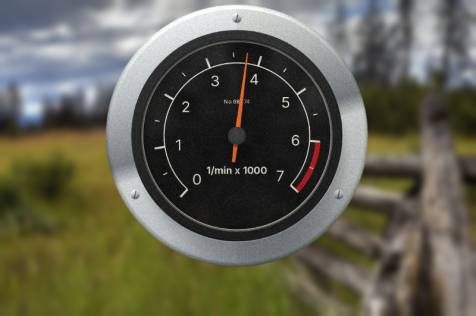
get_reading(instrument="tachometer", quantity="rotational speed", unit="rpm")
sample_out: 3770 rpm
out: 3750 rpm
